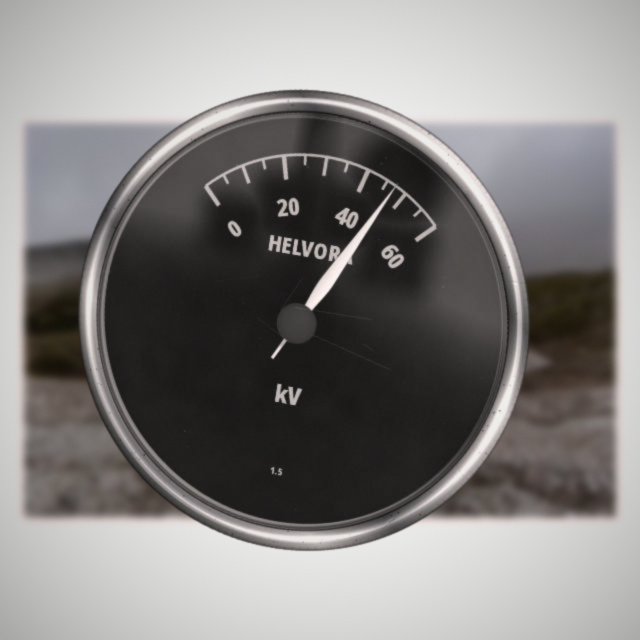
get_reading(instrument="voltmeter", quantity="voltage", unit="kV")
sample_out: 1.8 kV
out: 47.5 kV
